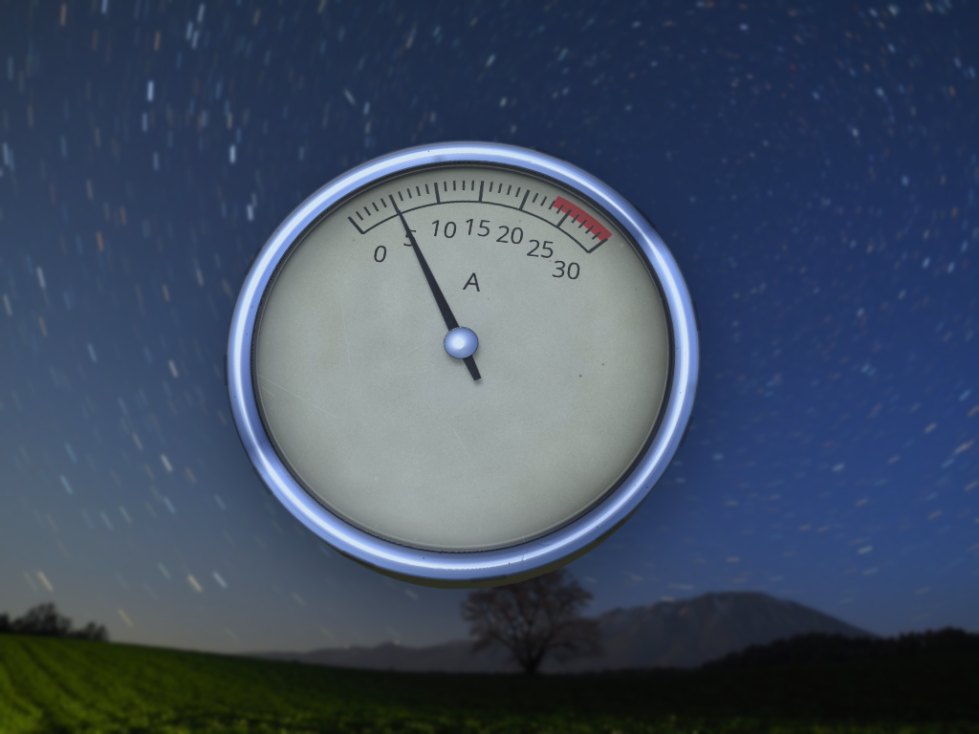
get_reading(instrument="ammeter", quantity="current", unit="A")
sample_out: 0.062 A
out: 5 A
